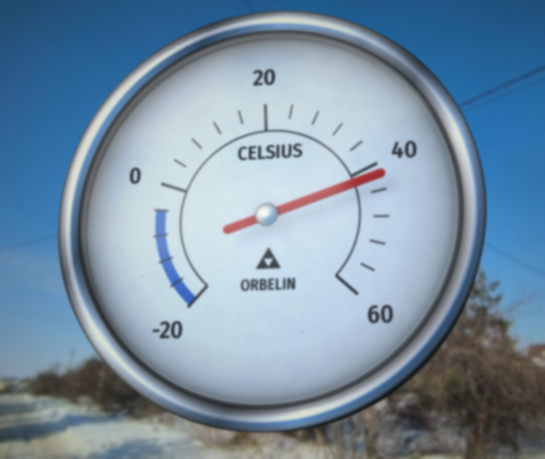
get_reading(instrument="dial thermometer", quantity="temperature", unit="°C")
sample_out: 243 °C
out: 42 °C
